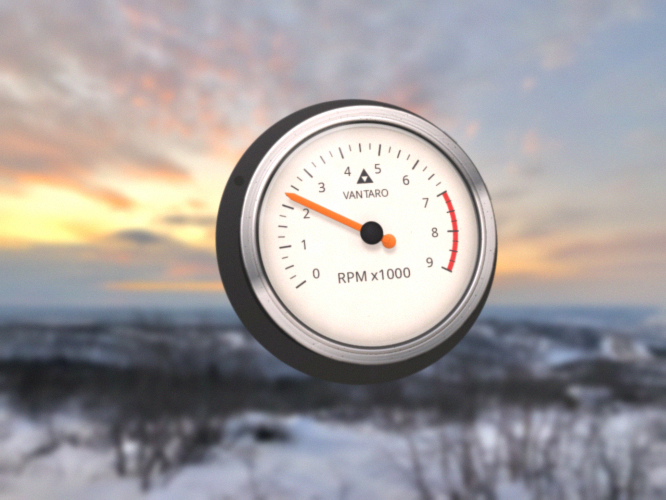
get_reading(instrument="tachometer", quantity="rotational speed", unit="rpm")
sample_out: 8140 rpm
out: 2250 rpm
